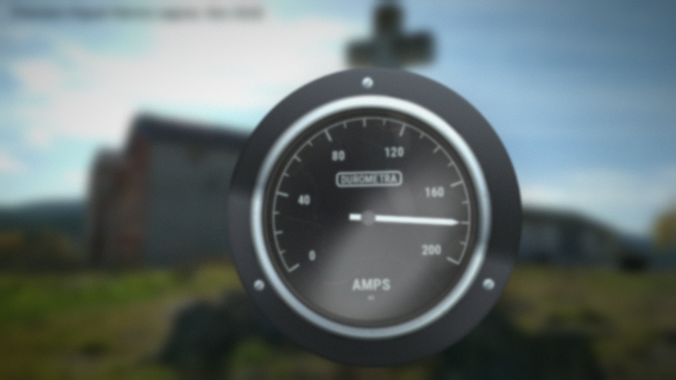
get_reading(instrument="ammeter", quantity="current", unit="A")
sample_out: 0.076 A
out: 180 A
